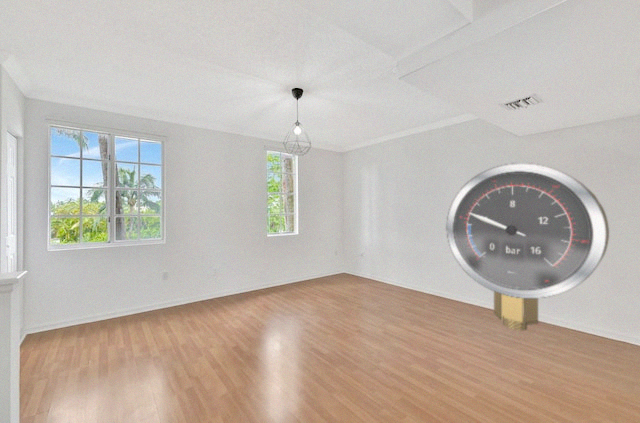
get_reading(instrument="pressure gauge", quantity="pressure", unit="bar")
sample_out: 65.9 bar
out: 4 bar
